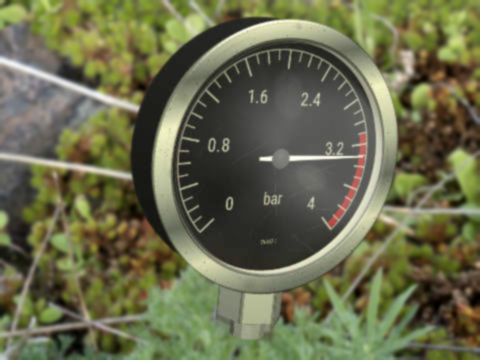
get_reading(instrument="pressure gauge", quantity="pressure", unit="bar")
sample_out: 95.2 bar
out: 3.3 bar
